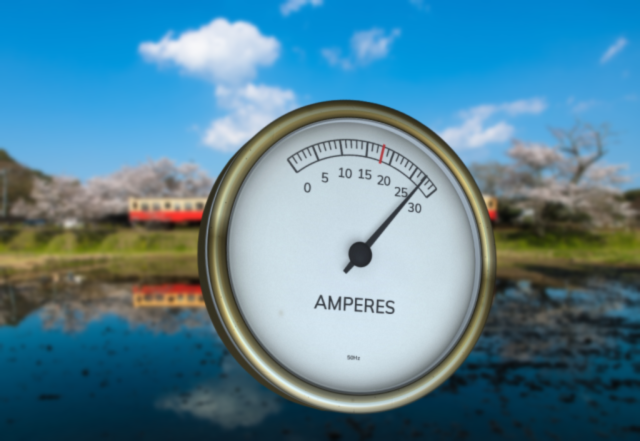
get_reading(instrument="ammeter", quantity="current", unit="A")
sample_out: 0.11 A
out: 27 A
